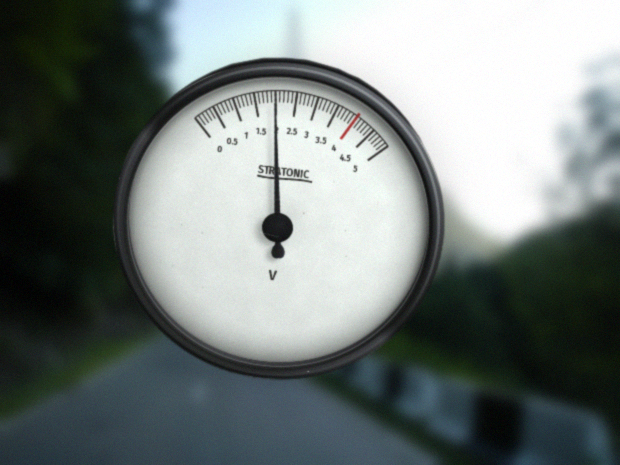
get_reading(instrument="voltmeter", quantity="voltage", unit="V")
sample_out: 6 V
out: 2 V
